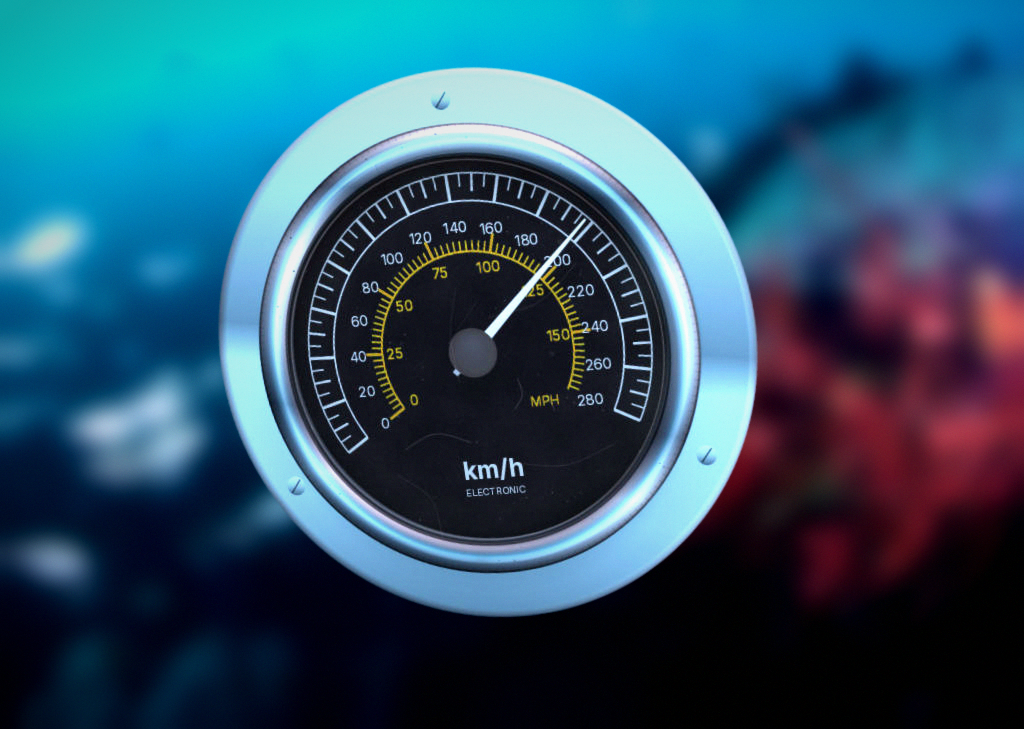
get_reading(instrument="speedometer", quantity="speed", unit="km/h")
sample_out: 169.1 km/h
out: 197.5 km/h
